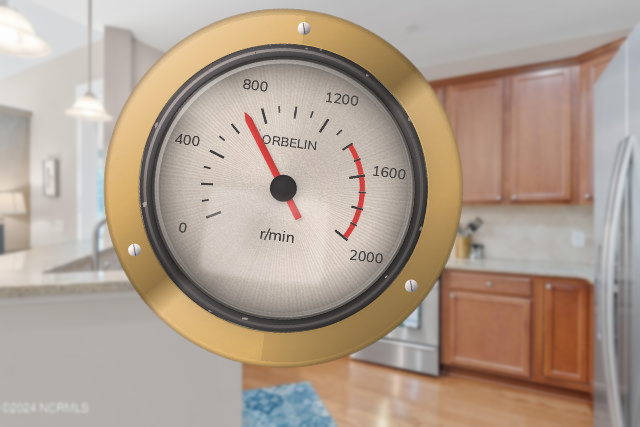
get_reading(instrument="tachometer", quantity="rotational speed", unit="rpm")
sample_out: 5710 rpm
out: 700 rpm
